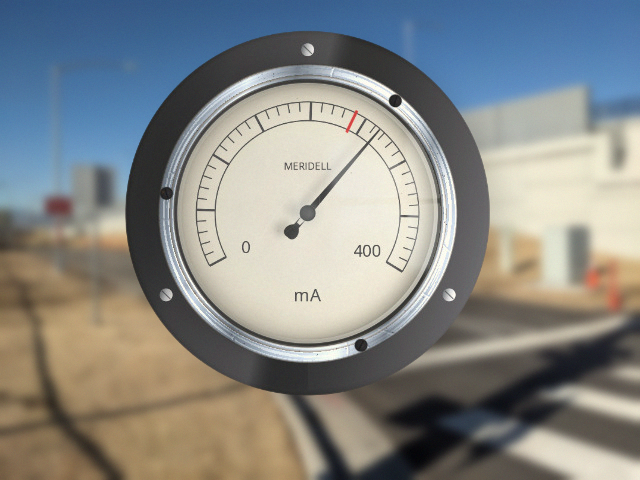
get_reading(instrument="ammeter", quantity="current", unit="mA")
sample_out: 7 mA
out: 265 mA
